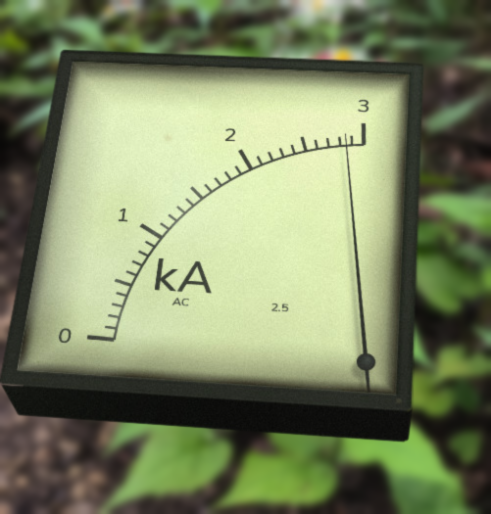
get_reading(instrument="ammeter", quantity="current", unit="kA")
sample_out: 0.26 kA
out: 2.85 kA
